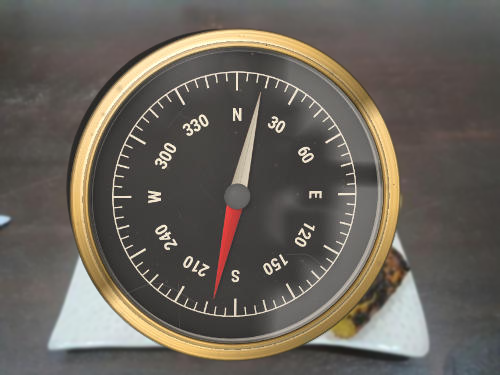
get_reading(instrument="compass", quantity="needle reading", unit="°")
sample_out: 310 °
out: 192.5 °
